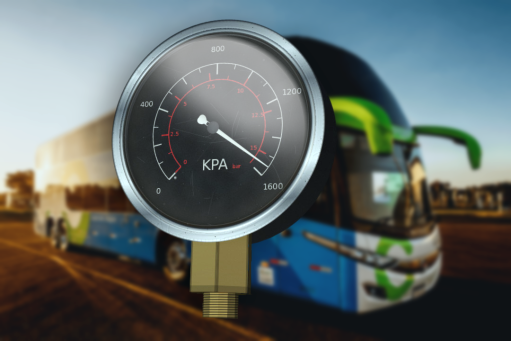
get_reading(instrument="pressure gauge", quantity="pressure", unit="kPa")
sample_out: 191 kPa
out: 1550 kPa
